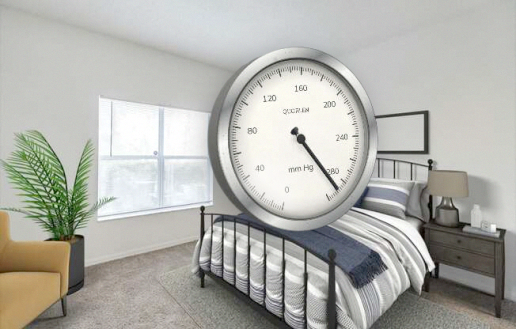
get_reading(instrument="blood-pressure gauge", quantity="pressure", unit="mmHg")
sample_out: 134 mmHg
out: 290 mmHg
